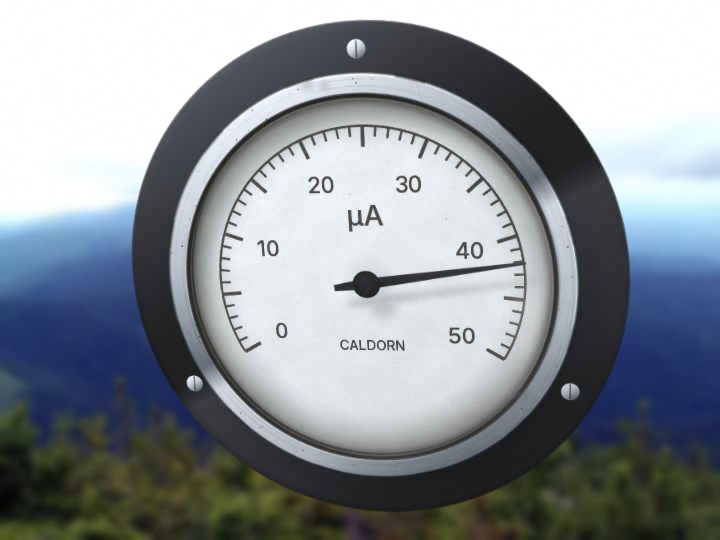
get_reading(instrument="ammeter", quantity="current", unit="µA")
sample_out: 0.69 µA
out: 42 µA
